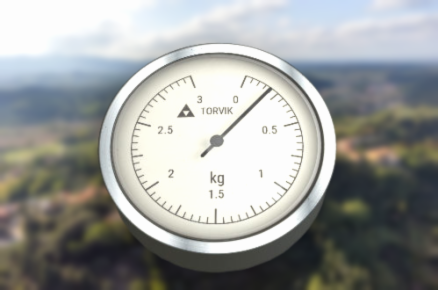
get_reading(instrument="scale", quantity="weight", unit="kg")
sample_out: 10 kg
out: 0.2 kg
